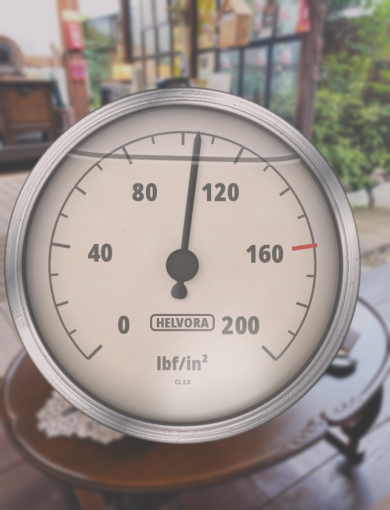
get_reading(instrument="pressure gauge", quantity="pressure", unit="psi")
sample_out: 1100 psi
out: 105 psi
